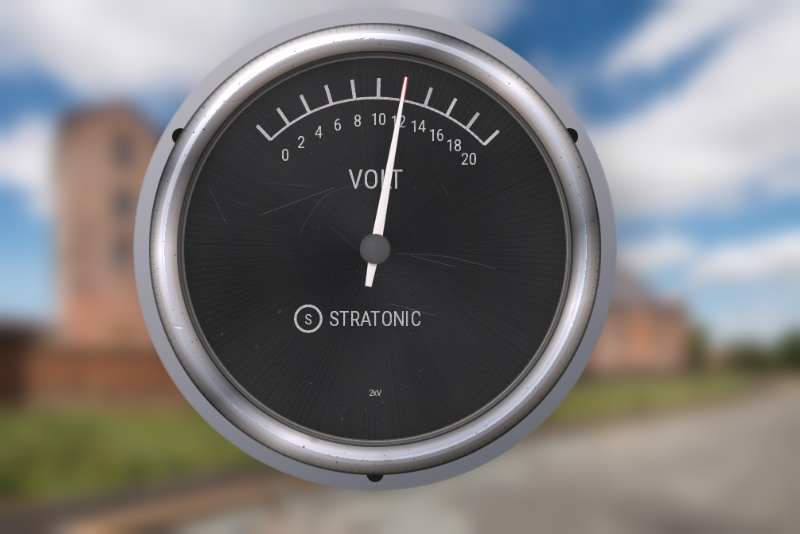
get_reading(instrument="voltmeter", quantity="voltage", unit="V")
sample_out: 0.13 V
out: 12 V
